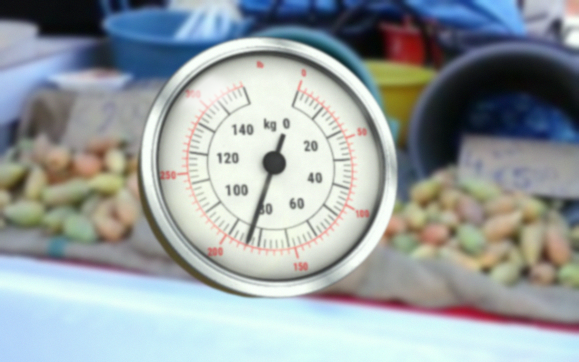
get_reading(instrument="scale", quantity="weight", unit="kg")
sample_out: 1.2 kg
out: 84 kg
